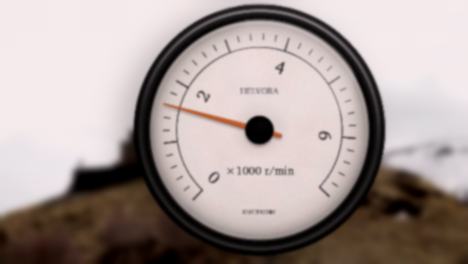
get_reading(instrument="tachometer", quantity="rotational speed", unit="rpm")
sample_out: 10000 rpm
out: 1600 rpm
